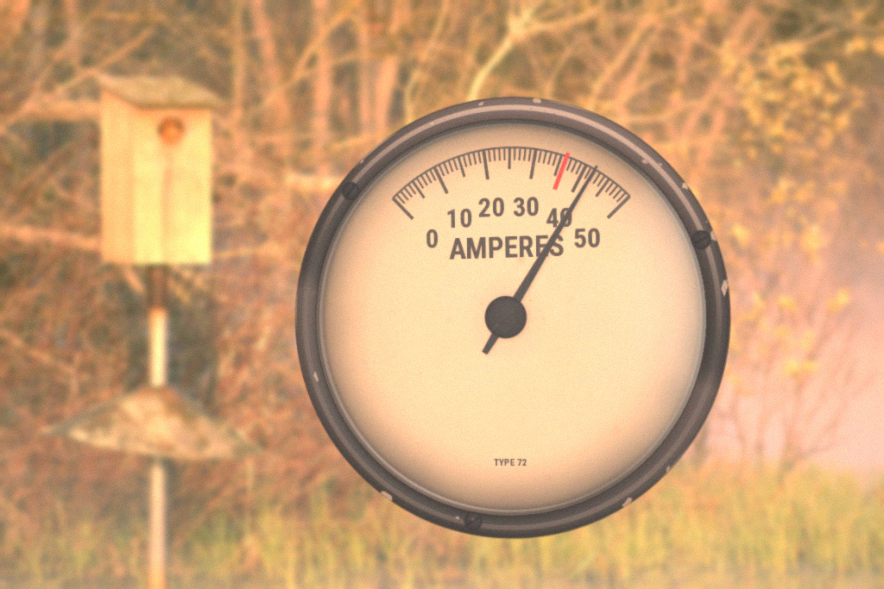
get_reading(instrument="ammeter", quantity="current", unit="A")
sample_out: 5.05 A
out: 42 A
